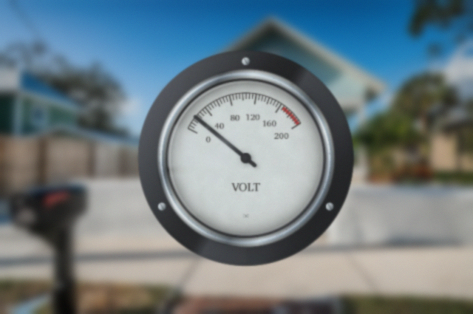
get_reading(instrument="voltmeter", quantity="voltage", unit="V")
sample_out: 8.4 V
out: 20 V
